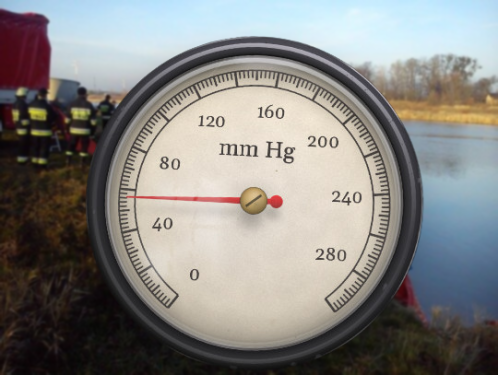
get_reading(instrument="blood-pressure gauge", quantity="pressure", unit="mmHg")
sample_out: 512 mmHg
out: 56 mmHg
